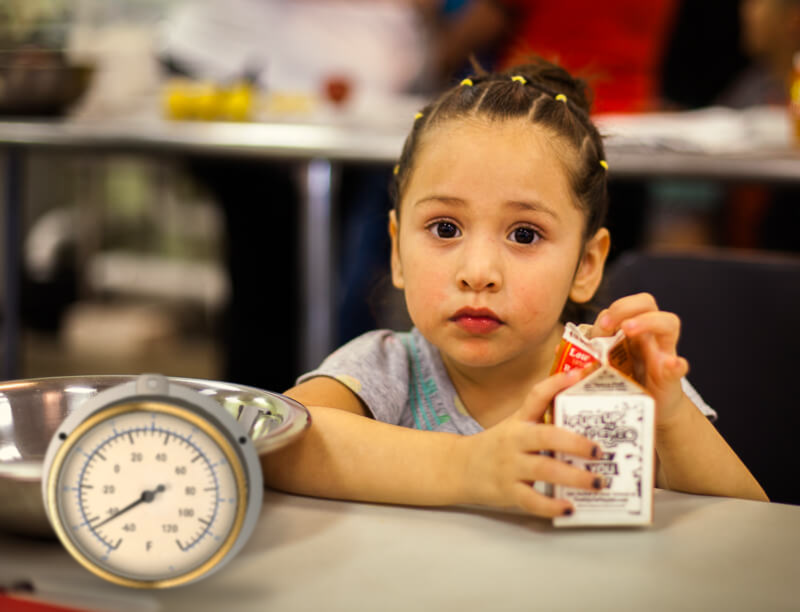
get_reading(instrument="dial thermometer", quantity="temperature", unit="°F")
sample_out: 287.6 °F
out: -44 °F
